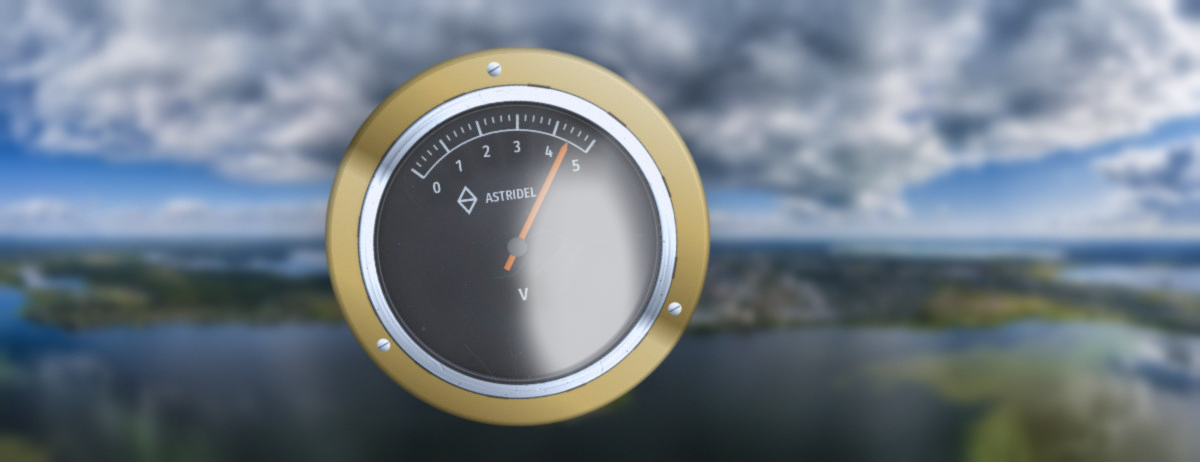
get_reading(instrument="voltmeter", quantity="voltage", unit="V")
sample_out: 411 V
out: 4.4 V
